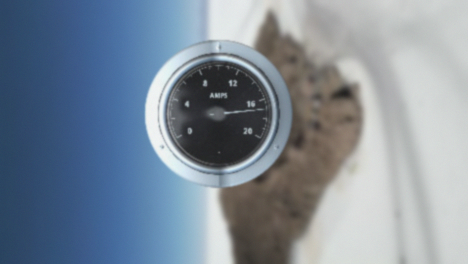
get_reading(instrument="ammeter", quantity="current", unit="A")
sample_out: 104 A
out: 17 A
